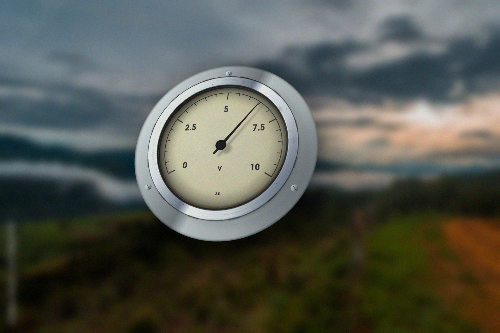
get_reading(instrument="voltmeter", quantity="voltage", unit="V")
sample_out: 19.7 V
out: 6.5 V
